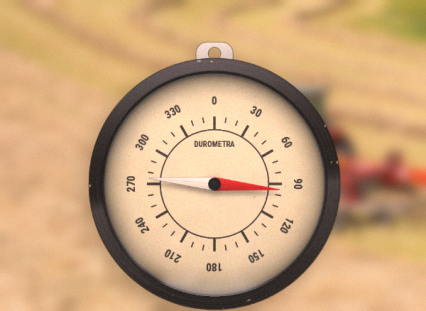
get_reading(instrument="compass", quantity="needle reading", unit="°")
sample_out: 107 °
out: 95 °
